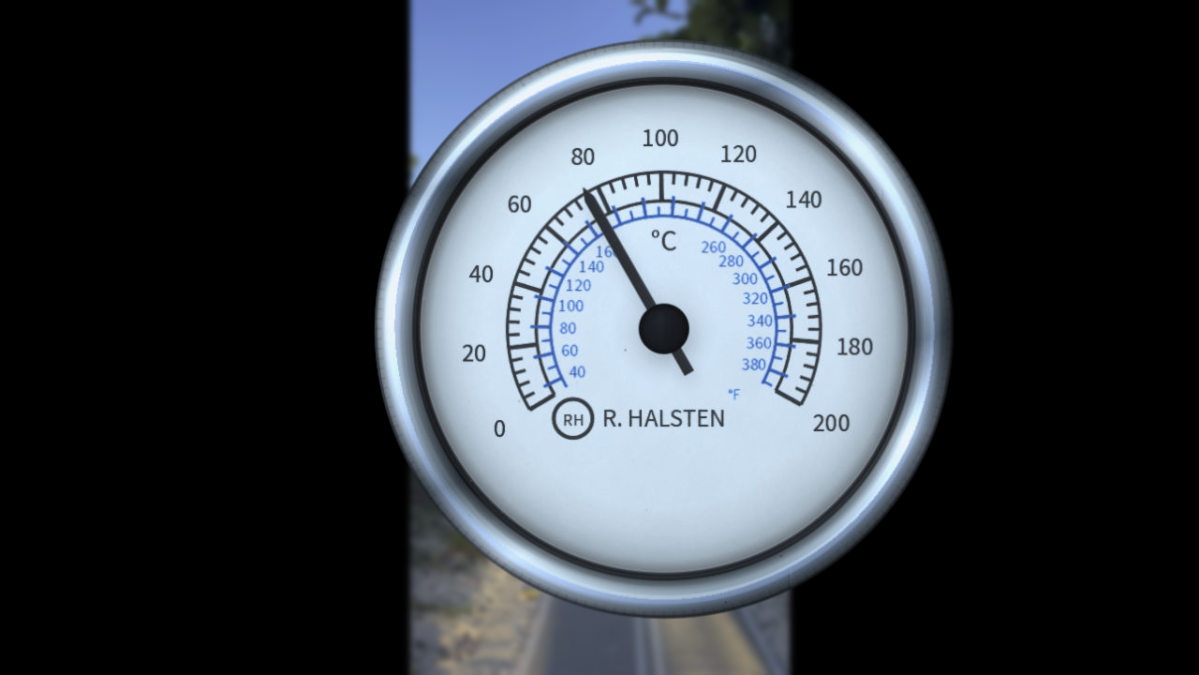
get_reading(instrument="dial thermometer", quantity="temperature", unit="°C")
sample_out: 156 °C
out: 76 °C
